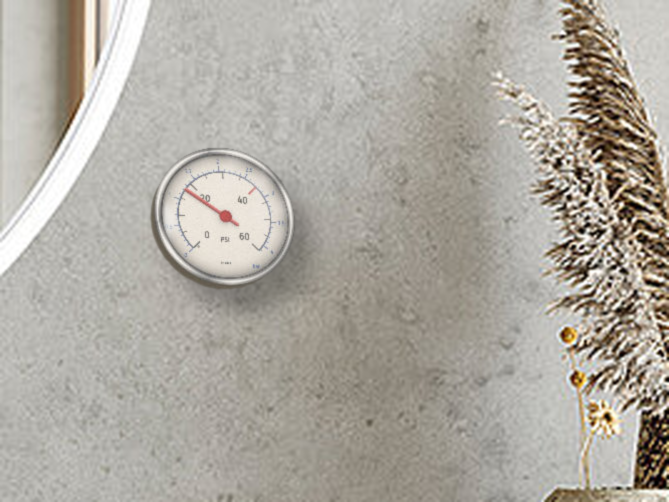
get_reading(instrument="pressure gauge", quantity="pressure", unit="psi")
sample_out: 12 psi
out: 17.5 psi
